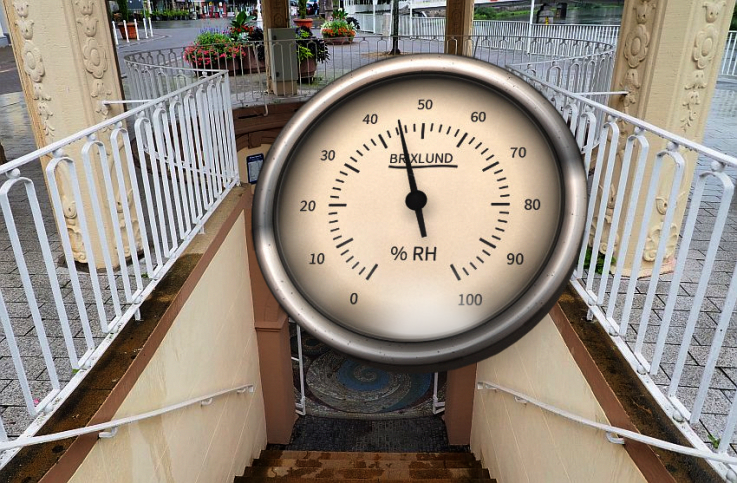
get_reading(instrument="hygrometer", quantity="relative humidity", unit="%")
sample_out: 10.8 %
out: 45 %
